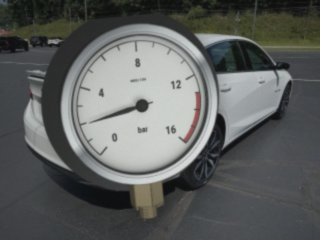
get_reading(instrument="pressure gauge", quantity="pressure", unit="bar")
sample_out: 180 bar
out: 2 bar
